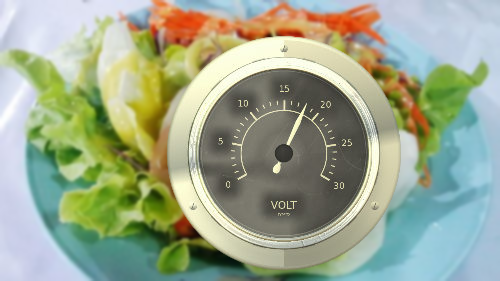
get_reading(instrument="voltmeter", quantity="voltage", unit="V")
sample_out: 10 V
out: 18 V
